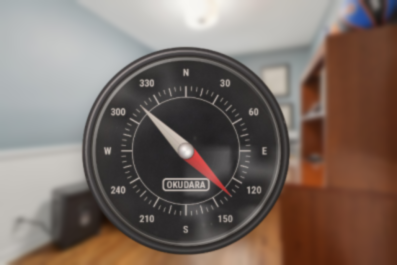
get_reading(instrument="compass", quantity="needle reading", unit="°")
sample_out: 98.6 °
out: 135 °
